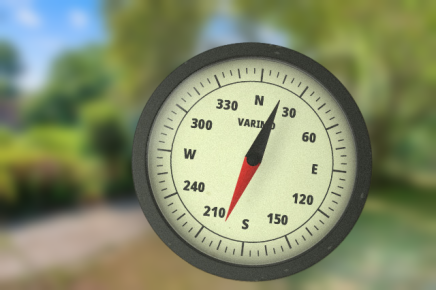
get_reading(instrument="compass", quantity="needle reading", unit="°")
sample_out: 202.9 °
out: 197.5 °
